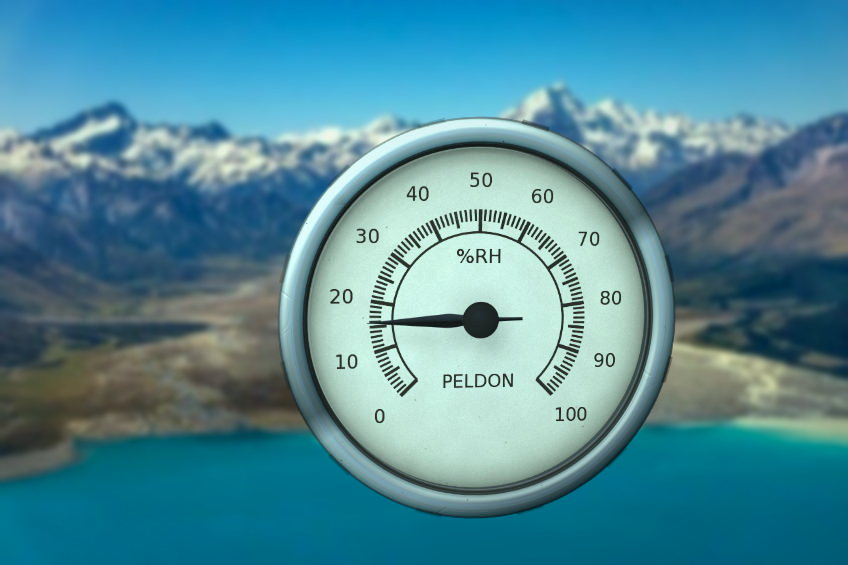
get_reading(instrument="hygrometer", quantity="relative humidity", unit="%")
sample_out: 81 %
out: 16 %
